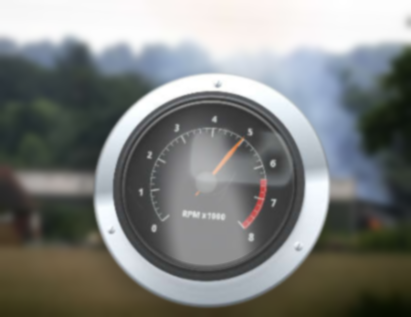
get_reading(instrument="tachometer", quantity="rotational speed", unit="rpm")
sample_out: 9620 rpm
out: 5000 rpm
